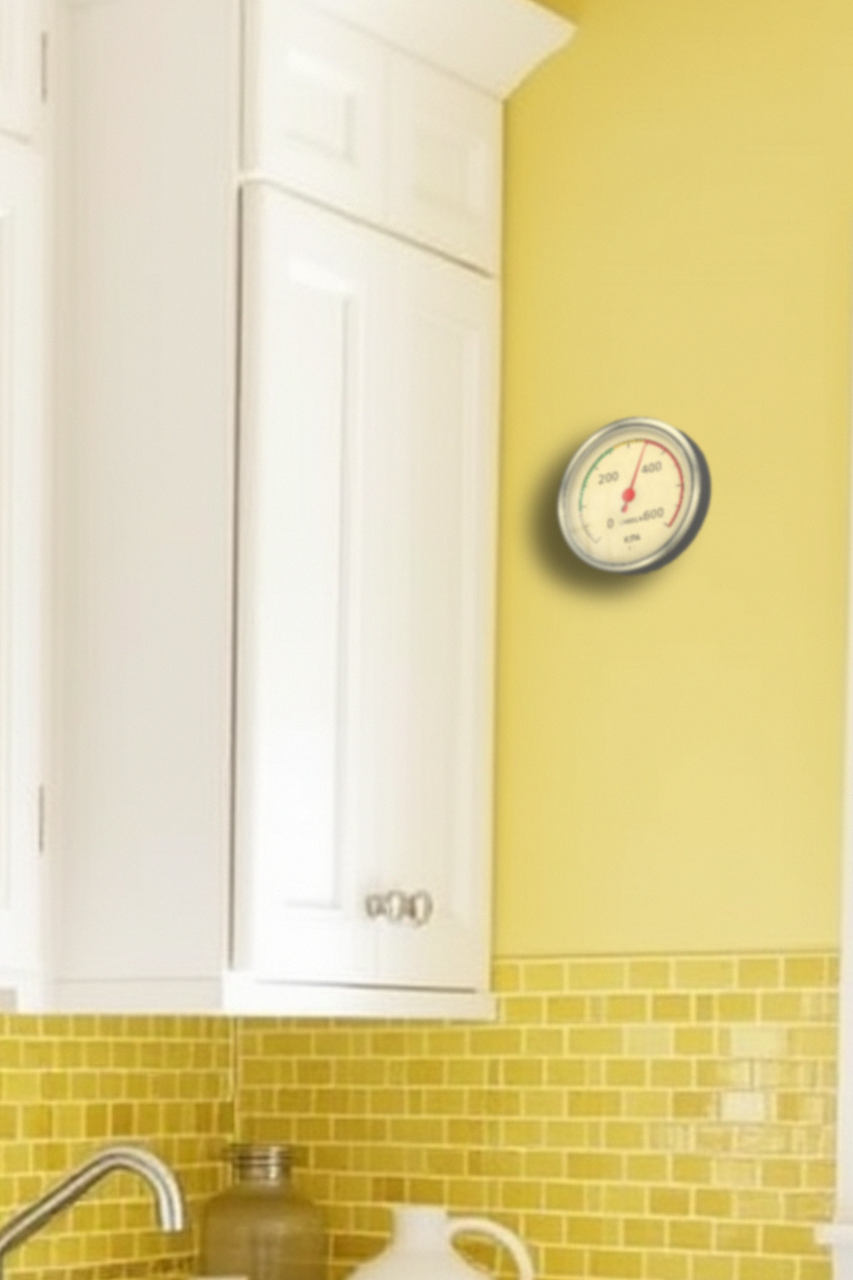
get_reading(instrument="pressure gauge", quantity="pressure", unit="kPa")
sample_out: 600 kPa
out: 350 kPa
